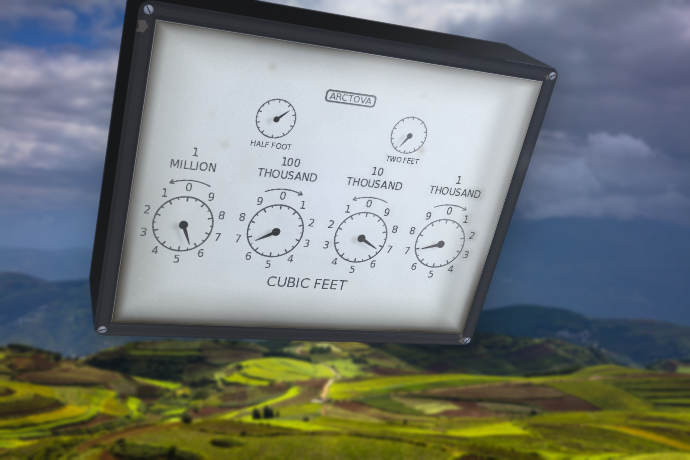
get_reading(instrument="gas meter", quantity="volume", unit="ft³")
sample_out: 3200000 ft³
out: 566700 ft³
